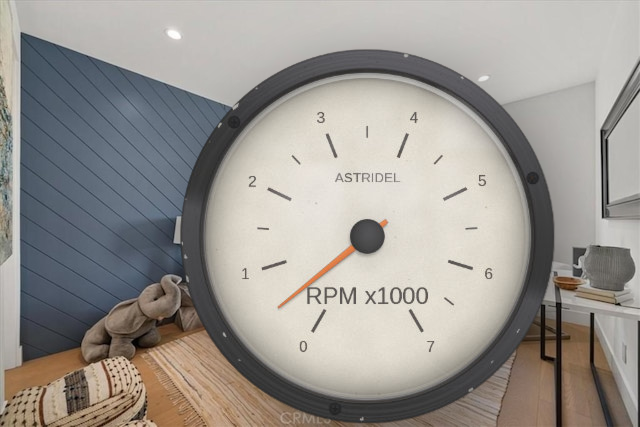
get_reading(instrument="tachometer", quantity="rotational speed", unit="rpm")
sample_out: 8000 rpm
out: 500 rpm
